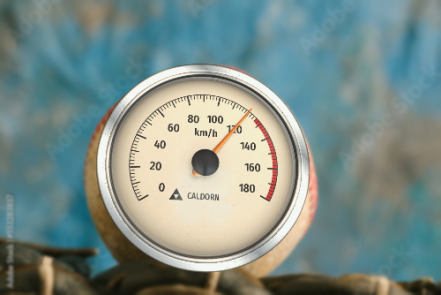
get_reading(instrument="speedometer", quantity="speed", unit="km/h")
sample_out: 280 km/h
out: 120 km/h
